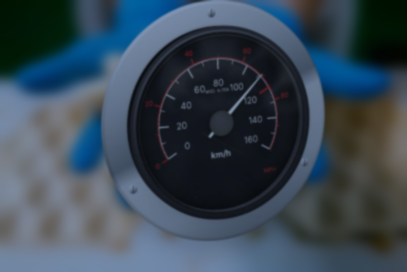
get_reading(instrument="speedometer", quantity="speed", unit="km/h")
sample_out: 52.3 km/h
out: 110 km/h
